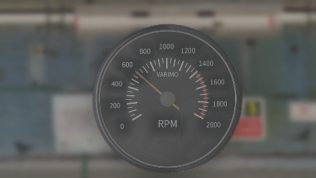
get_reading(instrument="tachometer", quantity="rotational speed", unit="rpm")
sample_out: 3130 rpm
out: 600 rpm
